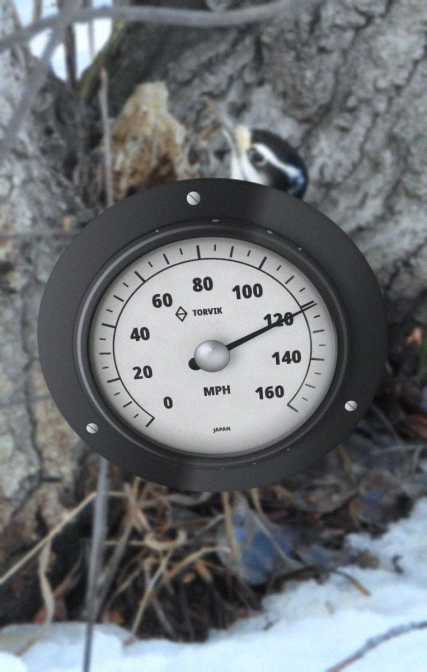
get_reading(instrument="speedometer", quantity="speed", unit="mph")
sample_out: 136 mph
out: 120 mph
